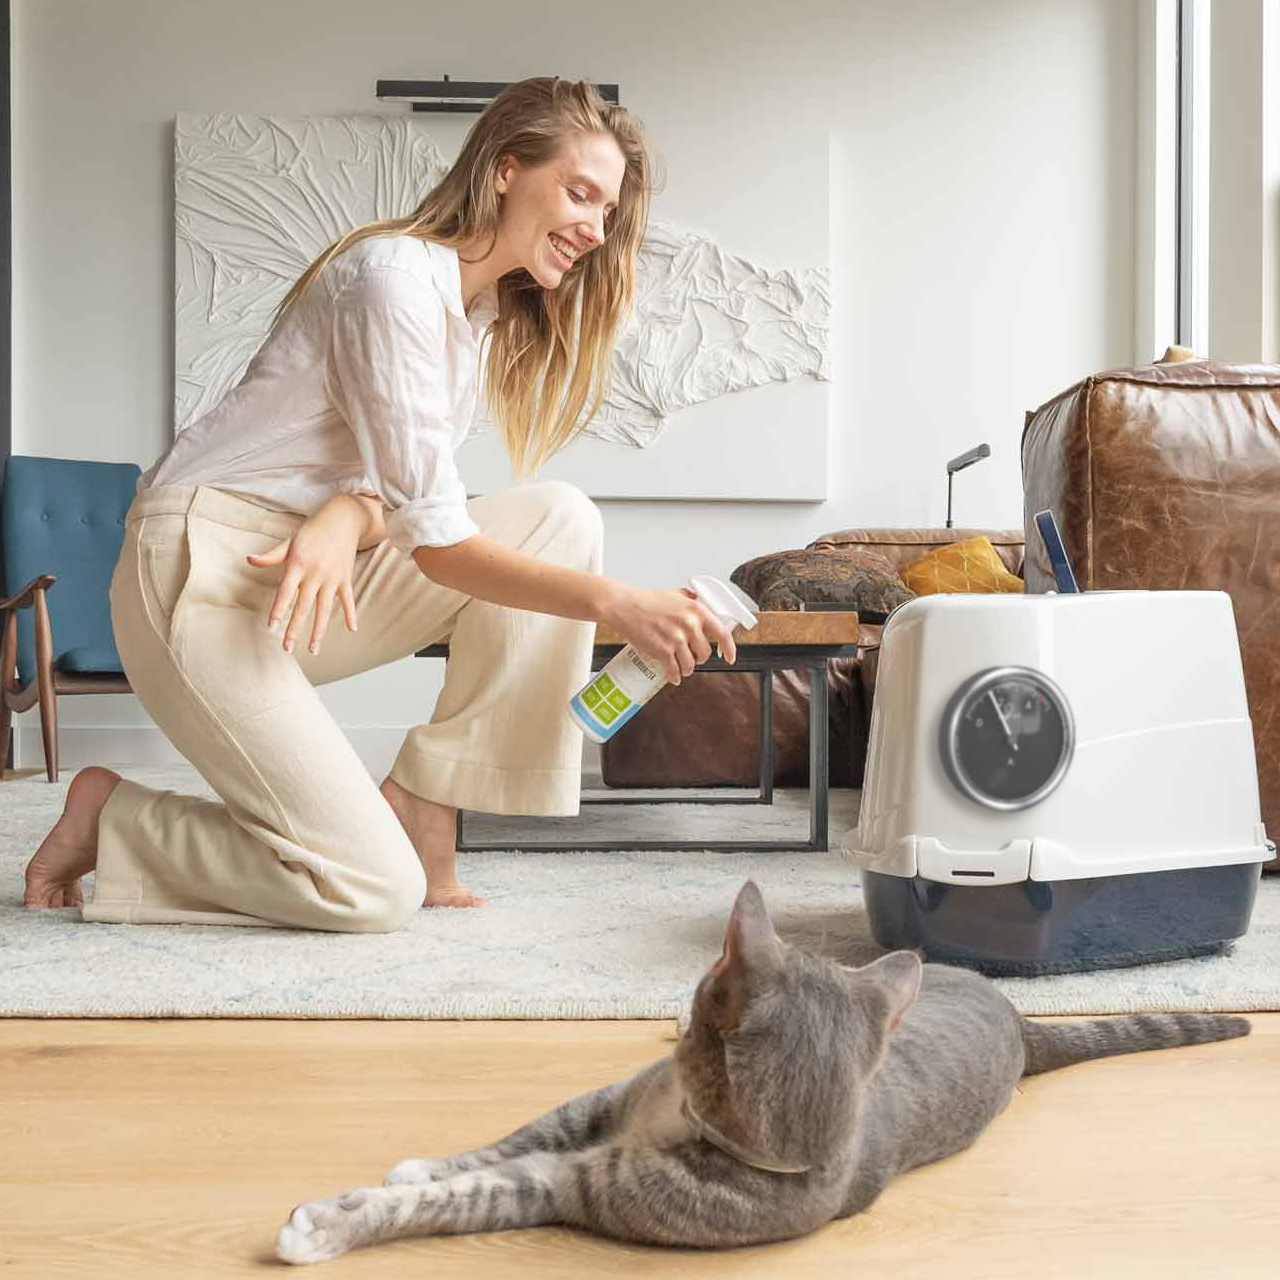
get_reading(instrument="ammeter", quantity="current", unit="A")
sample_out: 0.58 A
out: 1.5 A
